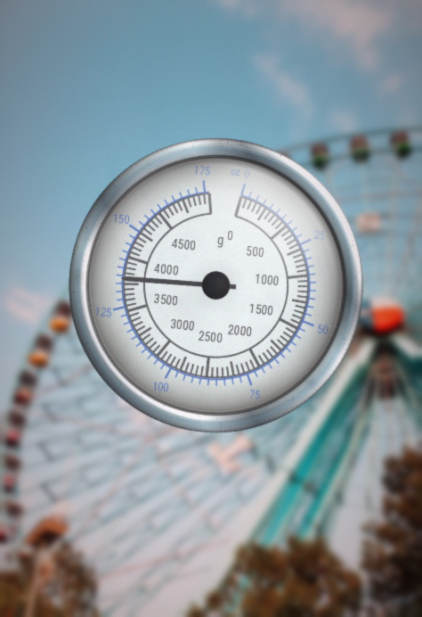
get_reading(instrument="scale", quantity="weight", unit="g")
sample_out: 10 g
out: 3800 g
